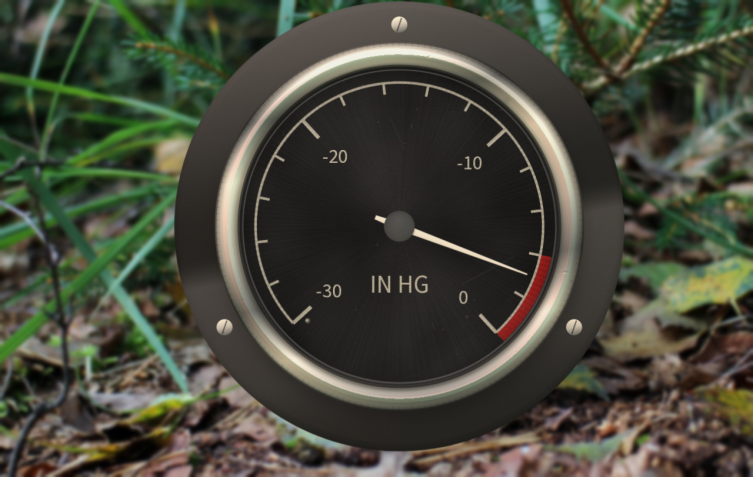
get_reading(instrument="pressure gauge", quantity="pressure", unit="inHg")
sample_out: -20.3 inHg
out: -3 inHg
